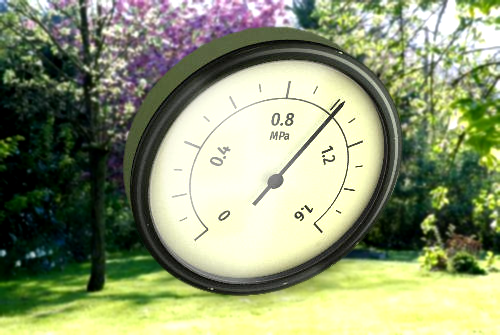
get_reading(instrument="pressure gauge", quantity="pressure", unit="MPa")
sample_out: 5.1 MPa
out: 1 MPa
